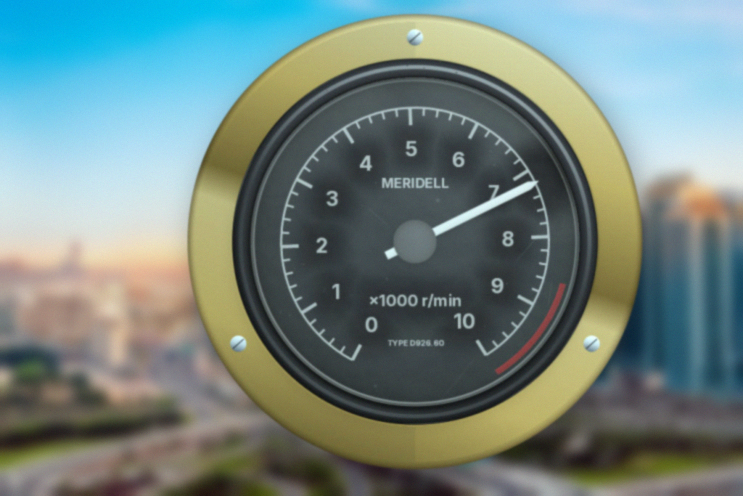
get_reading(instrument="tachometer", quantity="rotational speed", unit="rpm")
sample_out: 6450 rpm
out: 7200 rpm
